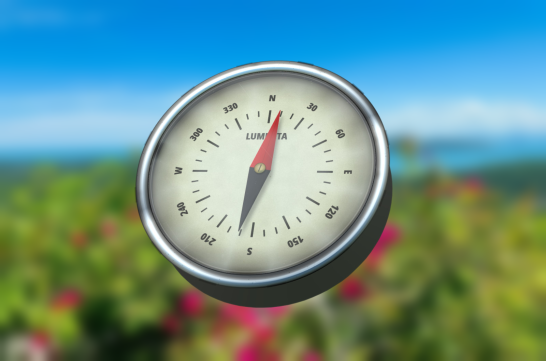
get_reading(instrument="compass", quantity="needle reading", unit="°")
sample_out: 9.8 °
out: 10 °
